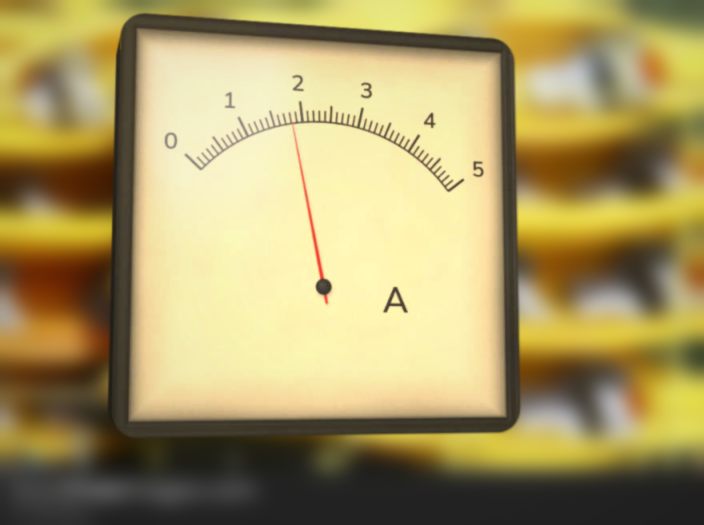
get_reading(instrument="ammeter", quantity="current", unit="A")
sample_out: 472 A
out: 1.8 A
